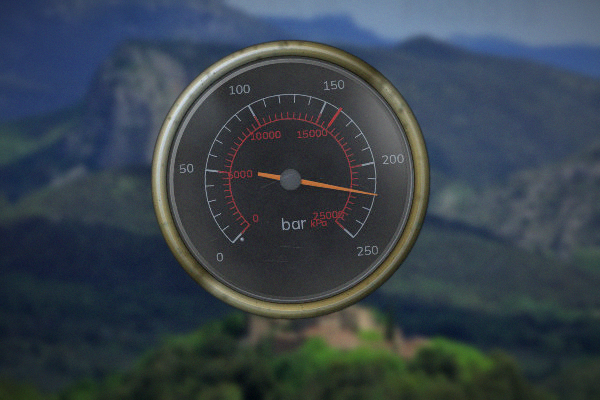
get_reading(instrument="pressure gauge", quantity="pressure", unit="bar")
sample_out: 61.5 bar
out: 220 bar
